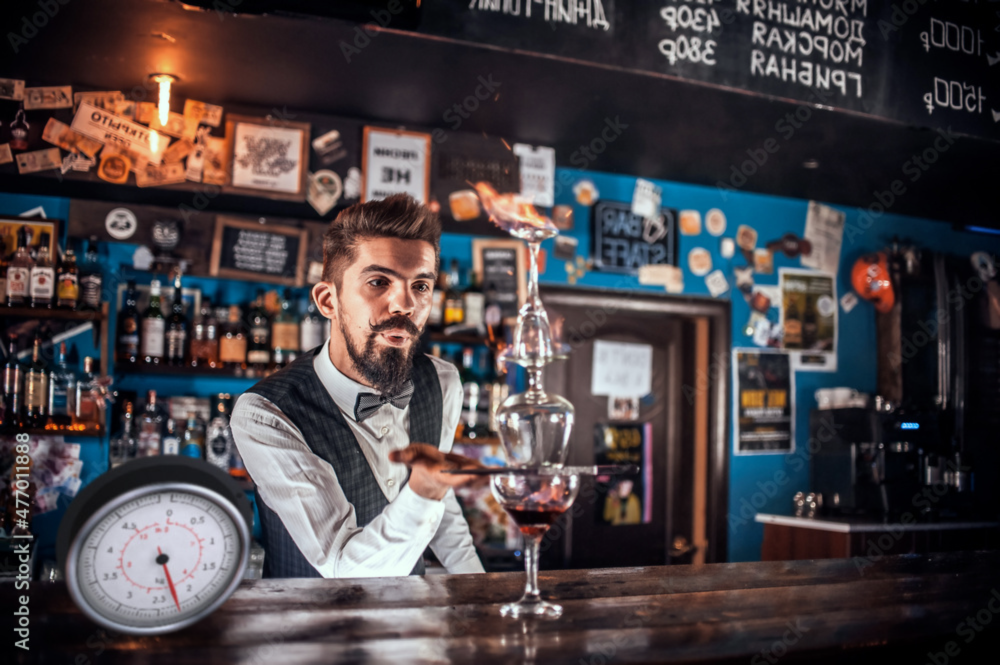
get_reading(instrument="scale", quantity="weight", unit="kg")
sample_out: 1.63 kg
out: 2.25 kg
